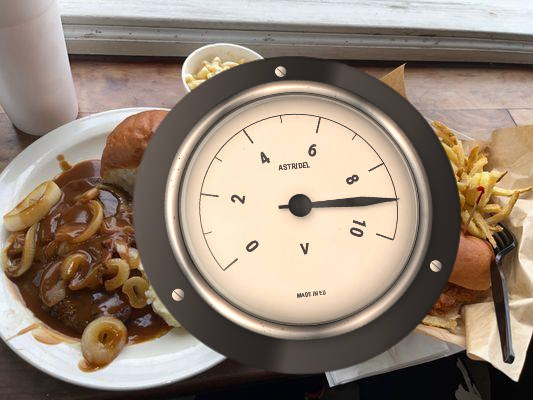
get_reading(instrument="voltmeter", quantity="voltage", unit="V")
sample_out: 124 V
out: 9 V
